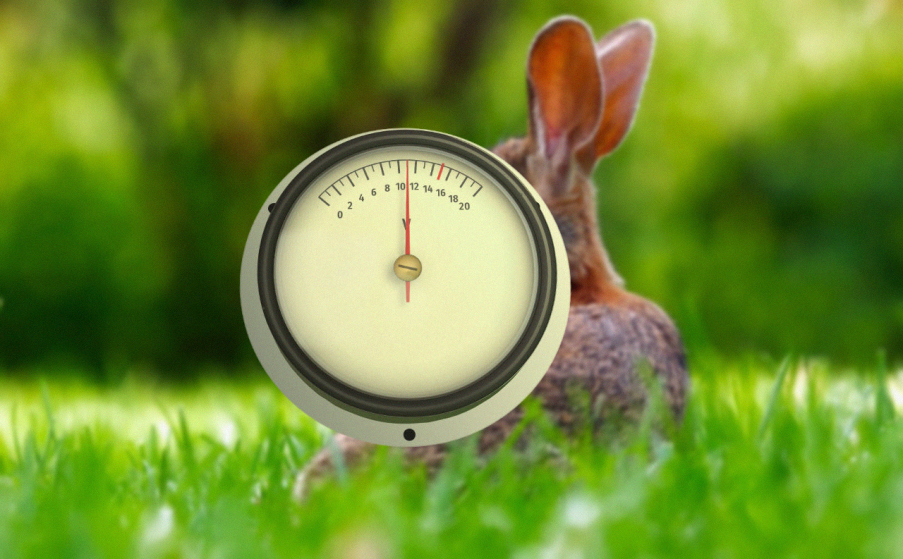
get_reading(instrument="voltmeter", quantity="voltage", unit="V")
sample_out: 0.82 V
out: 11 V
